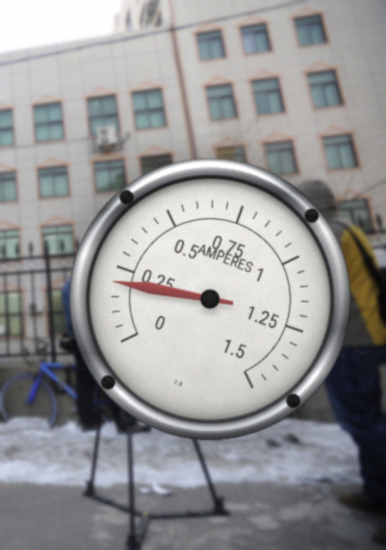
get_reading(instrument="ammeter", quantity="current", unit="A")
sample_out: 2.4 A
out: 0.2 A
